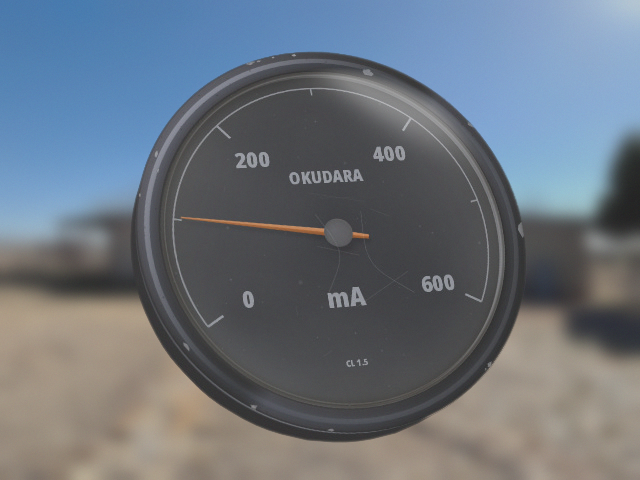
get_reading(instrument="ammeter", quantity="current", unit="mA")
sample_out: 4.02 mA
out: 100 mA
